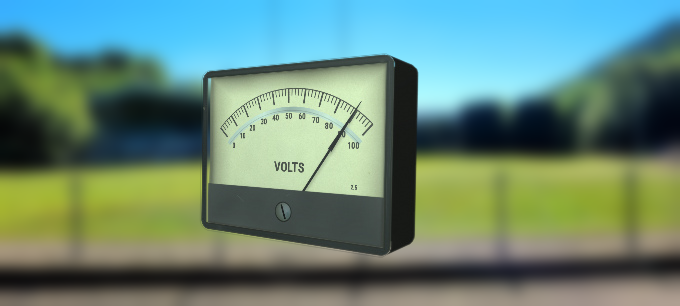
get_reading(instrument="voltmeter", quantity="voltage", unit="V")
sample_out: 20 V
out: 90 V
